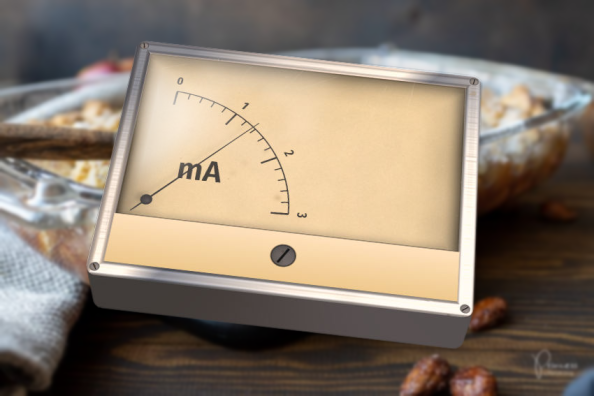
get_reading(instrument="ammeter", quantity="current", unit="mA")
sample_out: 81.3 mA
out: 1.4 mA
